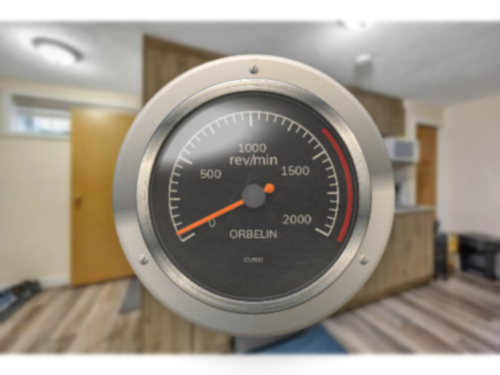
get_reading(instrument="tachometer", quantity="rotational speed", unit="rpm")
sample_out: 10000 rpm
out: 50 rpm
